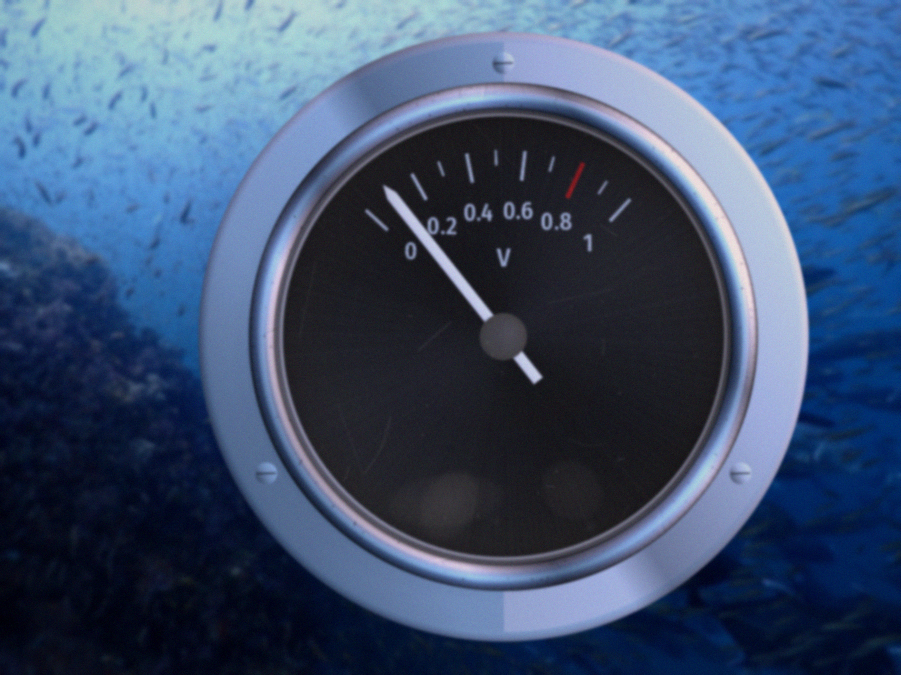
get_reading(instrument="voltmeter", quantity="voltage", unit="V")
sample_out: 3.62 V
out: 0.1 V
